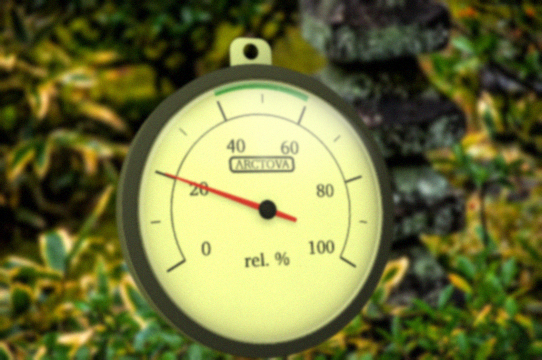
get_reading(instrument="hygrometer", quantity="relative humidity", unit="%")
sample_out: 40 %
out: 20 %
